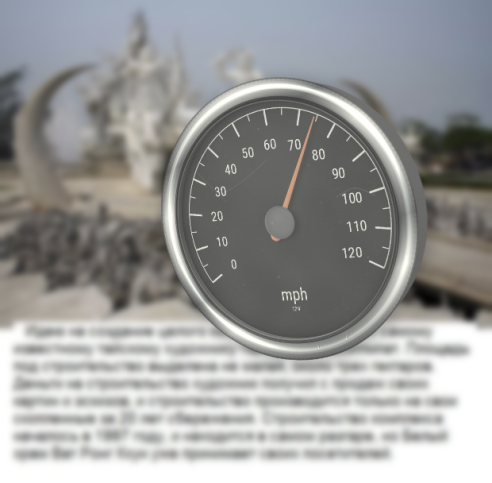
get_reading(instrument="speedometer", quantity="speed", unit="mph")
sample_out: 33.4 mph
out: 75 mph
